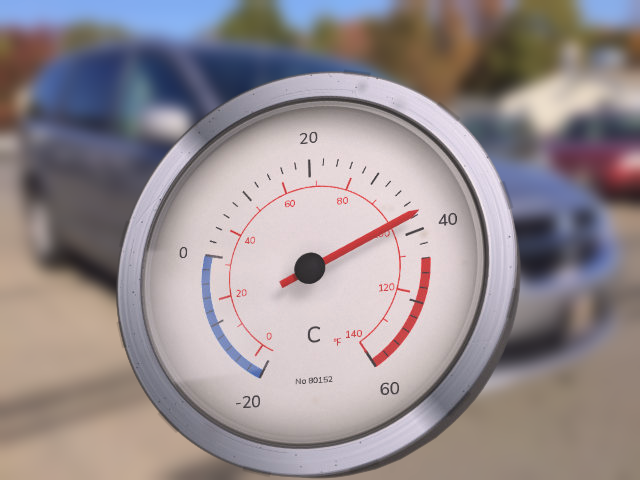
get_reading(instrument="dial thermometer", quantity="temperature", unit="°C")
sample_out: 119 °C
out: 38 °C
